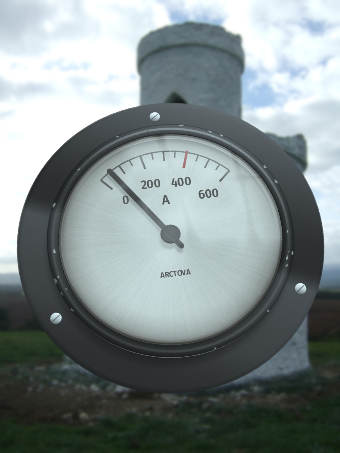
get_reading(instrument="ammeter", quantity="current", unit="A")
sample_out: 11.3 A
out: 50 A
